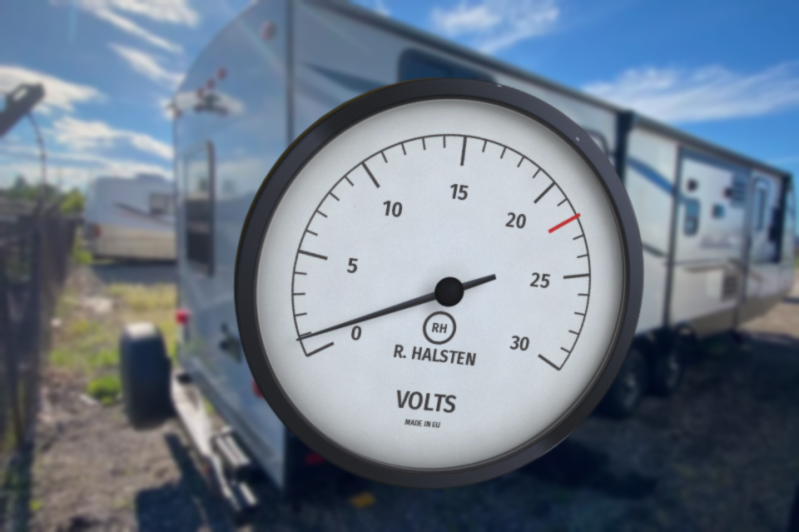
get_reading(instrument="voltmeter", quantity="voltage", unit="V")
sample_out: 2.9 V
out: 1 V
